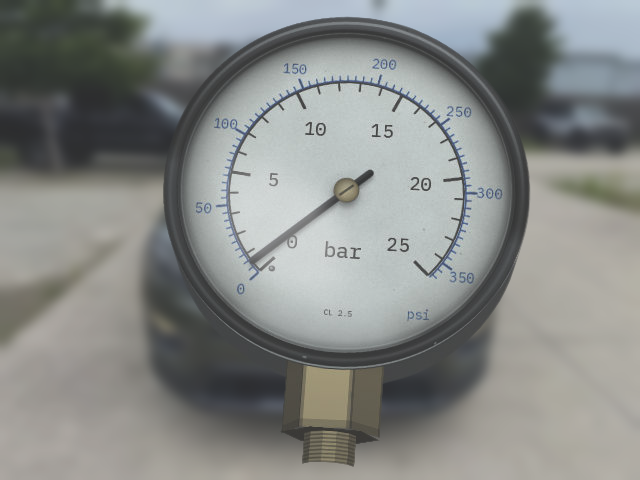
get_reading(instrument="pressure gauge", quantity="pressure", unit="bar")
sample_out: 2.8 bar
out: 0.5 bar
